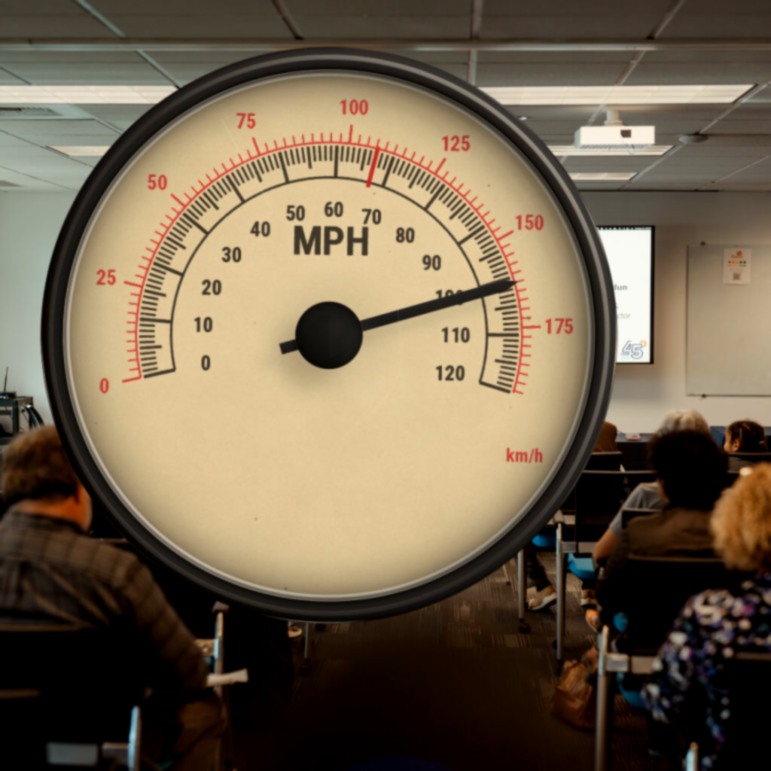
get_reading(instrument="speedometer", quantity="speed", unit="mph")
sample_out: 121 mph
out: 101 mph
